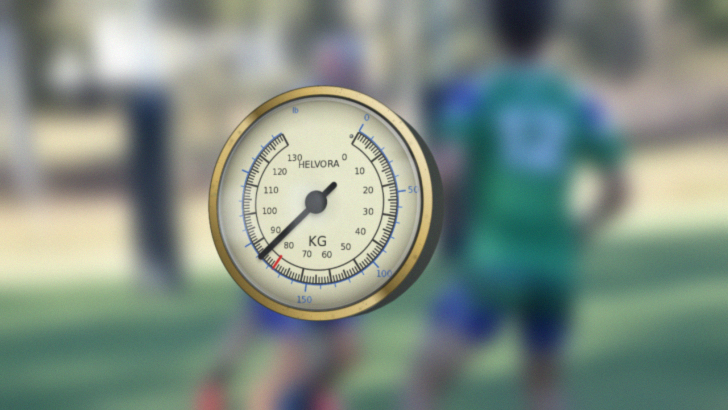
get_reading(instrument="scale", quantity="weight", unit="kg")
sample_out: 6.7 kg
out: 85 kg
